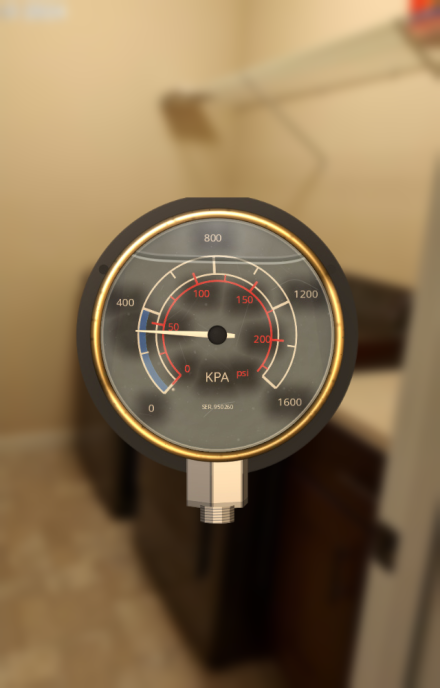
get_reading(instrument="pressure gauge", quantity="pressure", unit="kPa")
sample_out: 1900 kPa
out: 300 kPa
